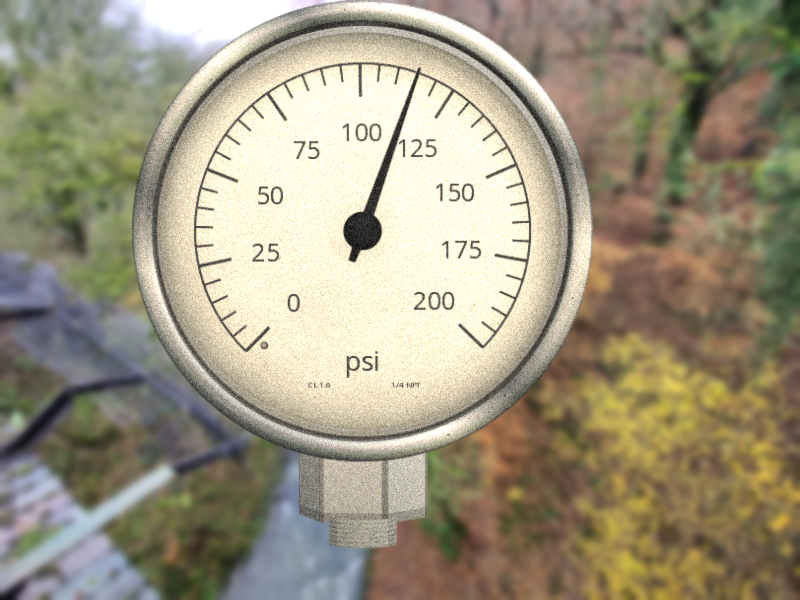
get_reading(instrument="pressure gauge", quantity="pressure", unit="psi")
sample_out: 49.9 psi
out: 115 psi
